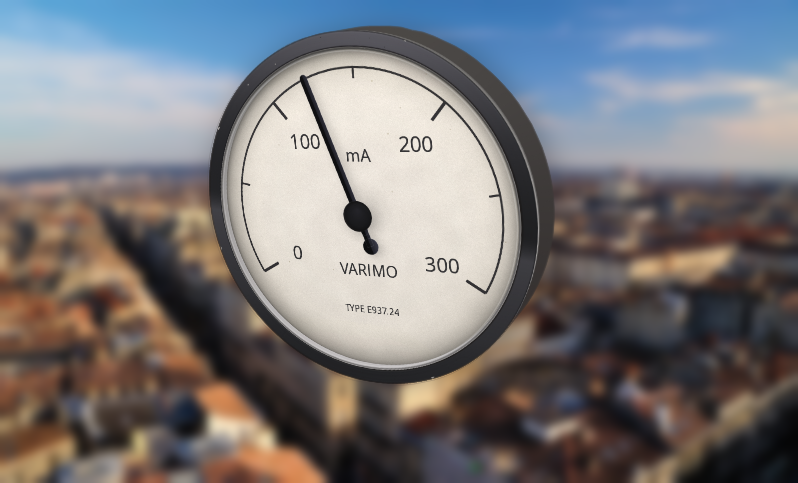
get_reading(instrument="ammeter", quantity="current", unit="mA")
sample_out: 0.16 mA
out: 125 mA
